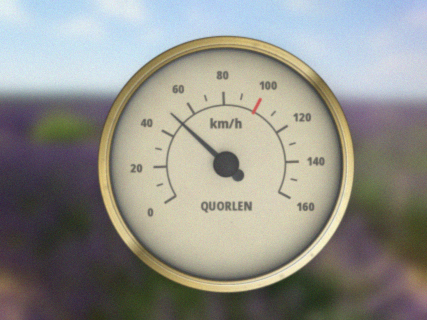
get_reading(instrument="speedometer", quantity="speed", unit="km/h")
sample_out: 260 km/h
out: 50 km/h
